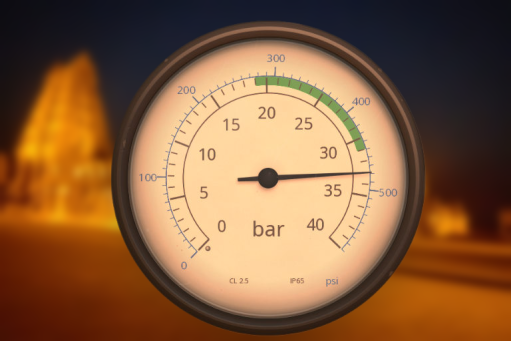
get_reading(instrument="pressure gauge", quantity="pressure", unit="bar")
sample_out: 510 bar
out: 33 bar
